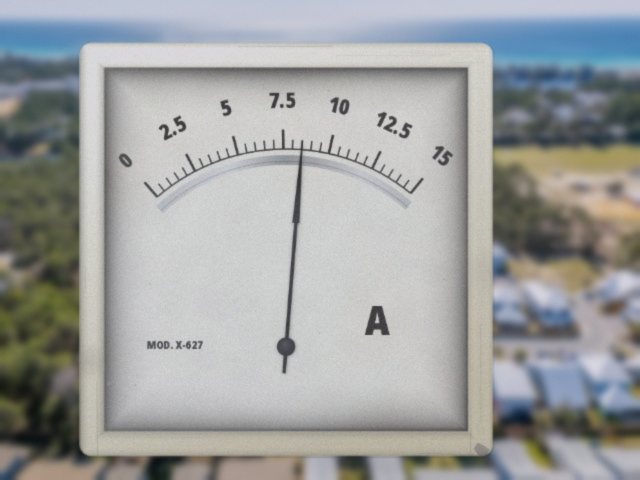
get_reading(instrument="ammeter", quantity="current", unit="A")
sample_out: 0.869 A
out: 8.5 A
